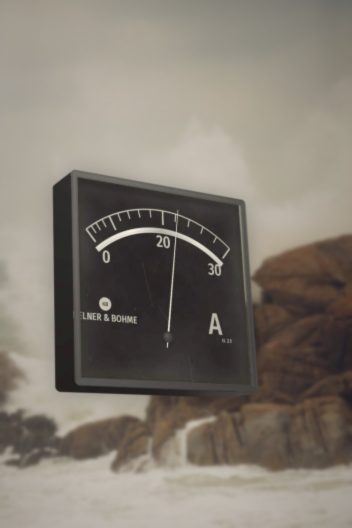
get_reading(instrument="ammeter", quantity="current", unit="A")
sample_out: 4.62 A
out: 22 A
